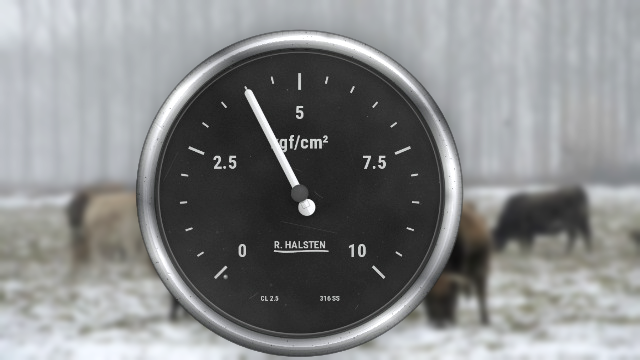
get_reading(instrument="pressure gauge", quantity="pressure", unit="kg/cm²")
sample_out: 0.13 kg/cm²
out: 4 kg/cm²
